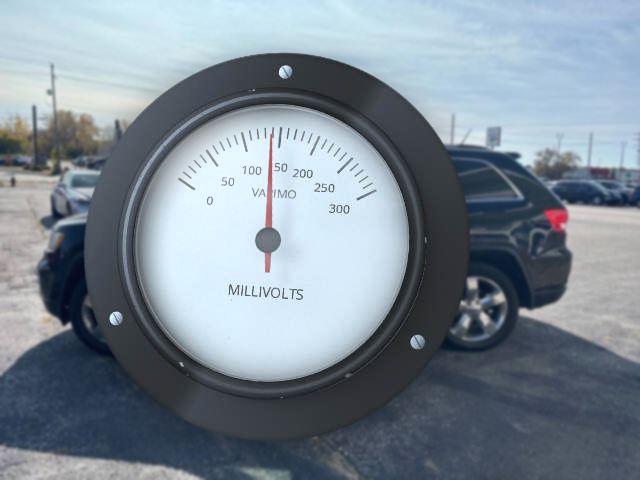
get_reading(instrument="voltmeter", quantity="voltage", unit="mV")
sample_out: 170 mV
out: 140 mV
